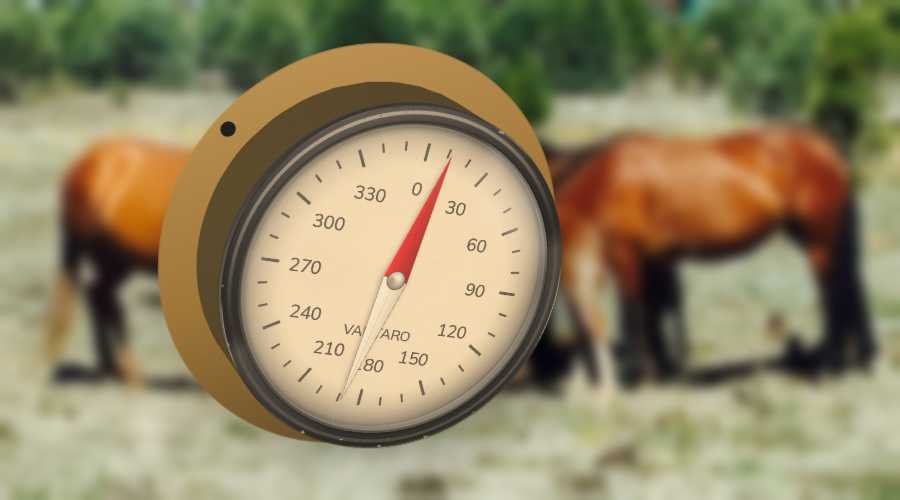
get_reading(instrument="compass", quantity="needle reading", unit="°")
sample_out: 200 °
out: 10 °
